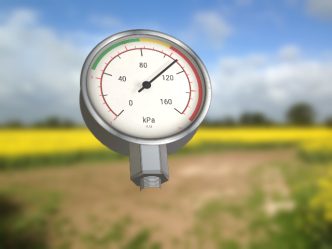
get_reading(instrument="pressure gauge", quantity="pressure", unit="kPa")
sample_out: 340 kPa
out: 110 kPa
